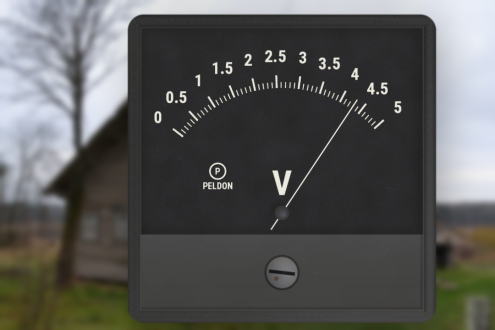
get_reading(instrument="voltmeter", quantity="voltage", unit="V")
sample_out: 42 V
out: 4.3 V
